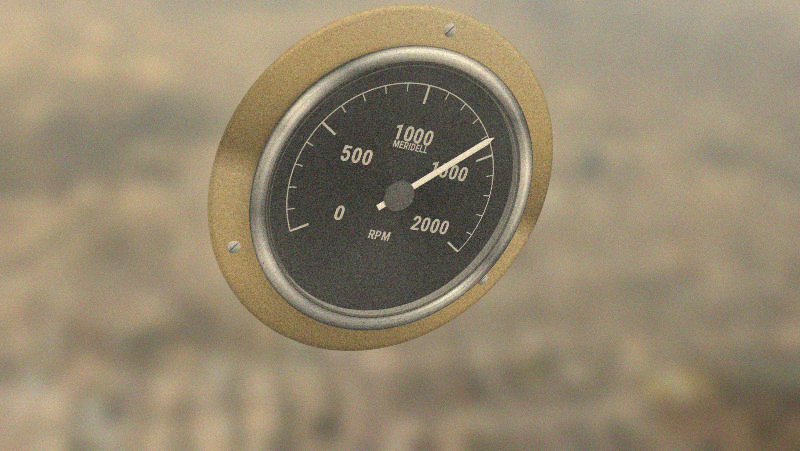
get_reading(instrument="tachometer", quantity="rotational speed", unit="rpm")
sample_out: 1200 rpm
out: 1400 rpm
